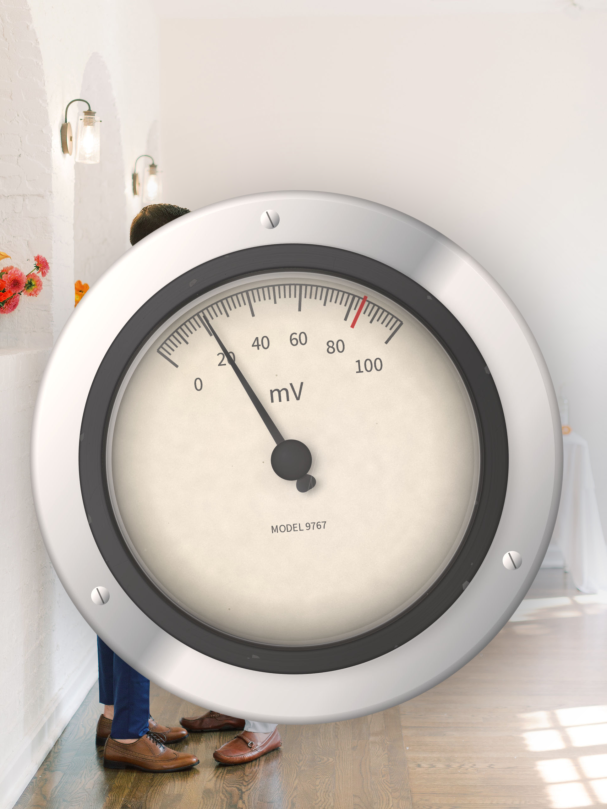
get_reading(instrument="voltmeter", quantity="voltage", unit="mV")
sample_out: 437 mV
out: 22 mV
